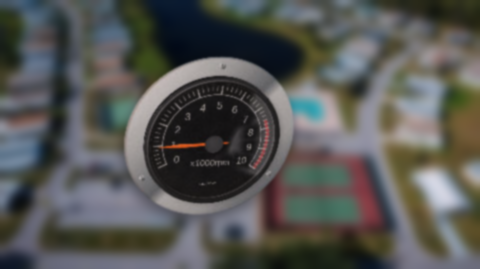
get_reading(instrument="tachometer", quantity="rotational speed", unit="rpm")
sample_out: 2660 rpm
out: 1000 rpm
